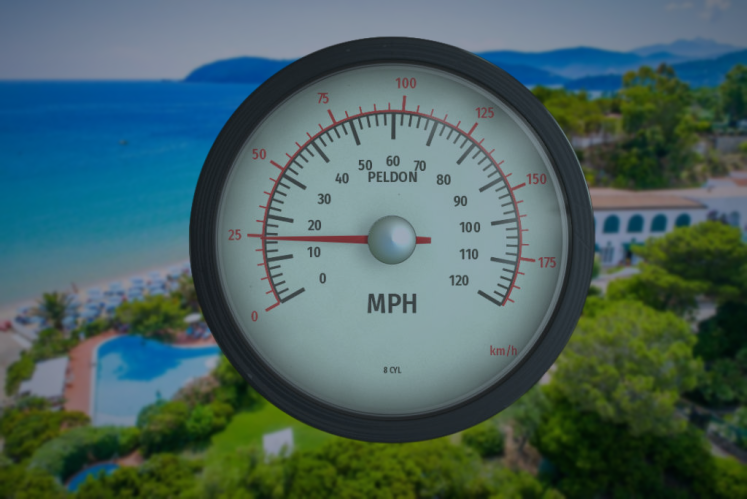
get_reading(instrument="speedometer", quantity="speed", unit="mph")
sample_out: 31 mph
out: 15 mph
